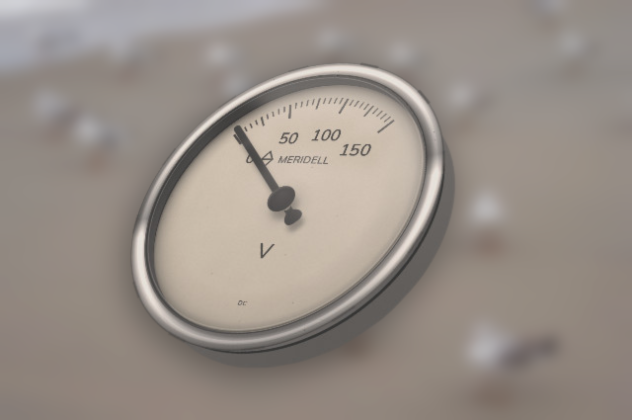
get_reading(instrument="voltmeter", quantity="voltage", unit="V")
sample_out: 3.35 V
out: 5 V
